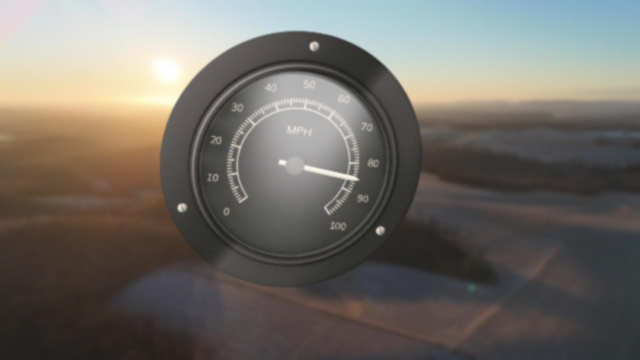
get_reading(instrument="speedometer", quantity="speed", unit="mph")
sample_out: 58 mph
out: 85 mph
